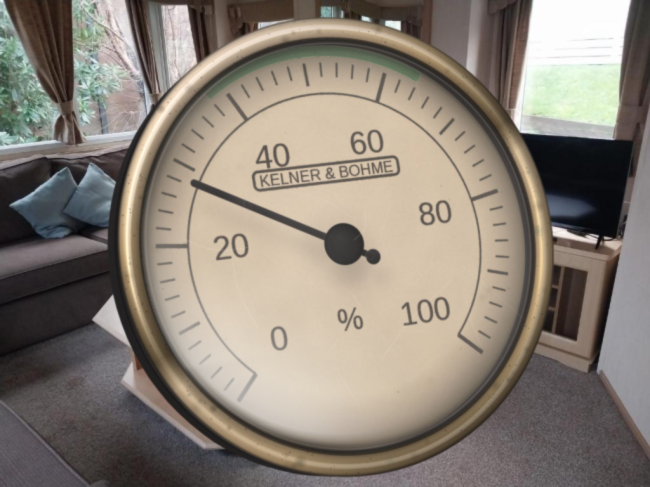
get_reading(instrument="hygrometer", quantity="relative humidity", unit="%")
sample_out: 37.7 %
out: 28 %
